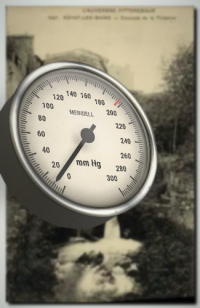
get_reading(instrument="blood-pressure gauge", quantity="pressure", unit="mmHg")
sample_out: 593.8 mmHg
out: 10 mmHg
